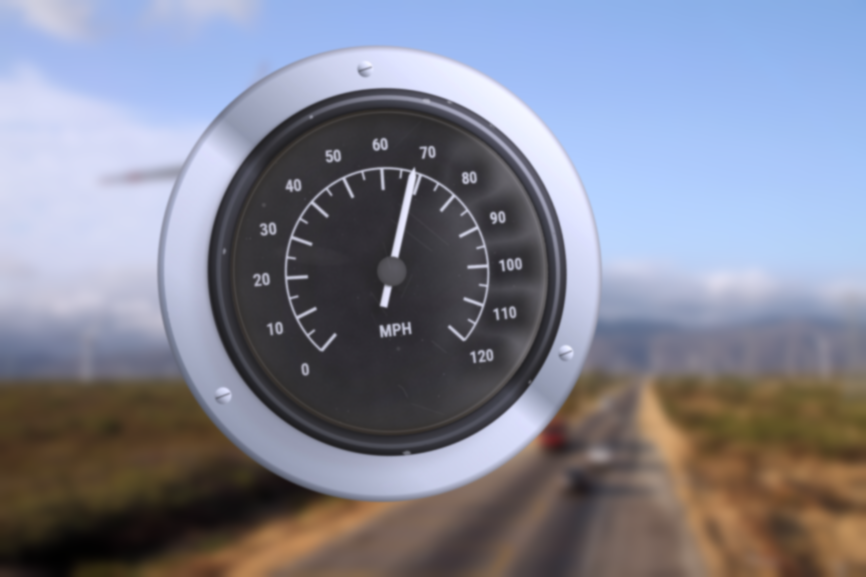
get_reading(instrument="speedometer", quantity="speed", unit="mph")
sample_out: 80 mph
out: 67.5 mph
